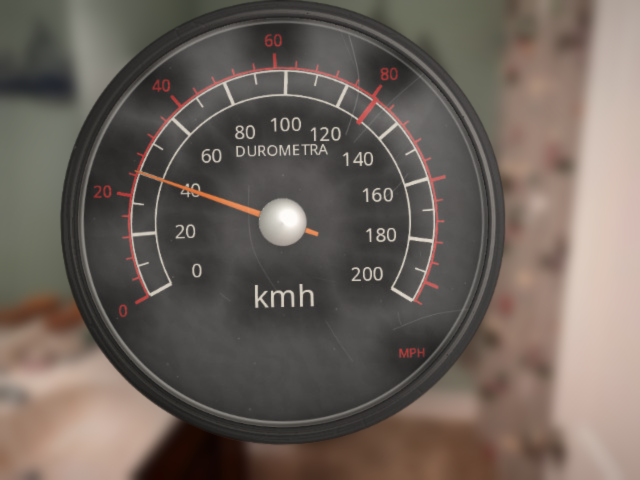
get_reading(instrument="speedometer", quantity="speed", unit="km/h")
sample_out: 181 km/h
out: 40 km/h
